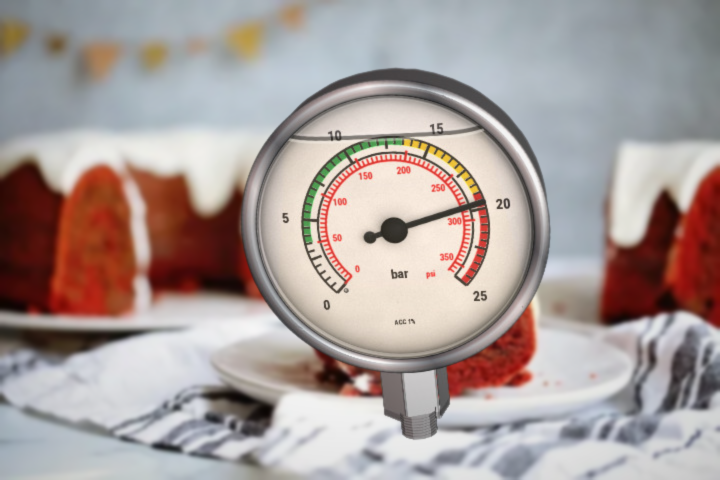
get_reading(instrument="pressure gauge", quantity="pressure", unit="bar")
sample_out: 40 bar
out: 19.5 bar
